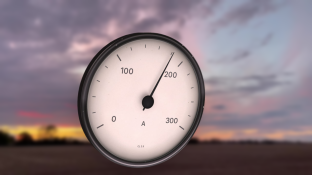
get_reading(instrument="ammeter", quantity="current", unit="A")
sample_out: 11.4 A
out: 180 A
